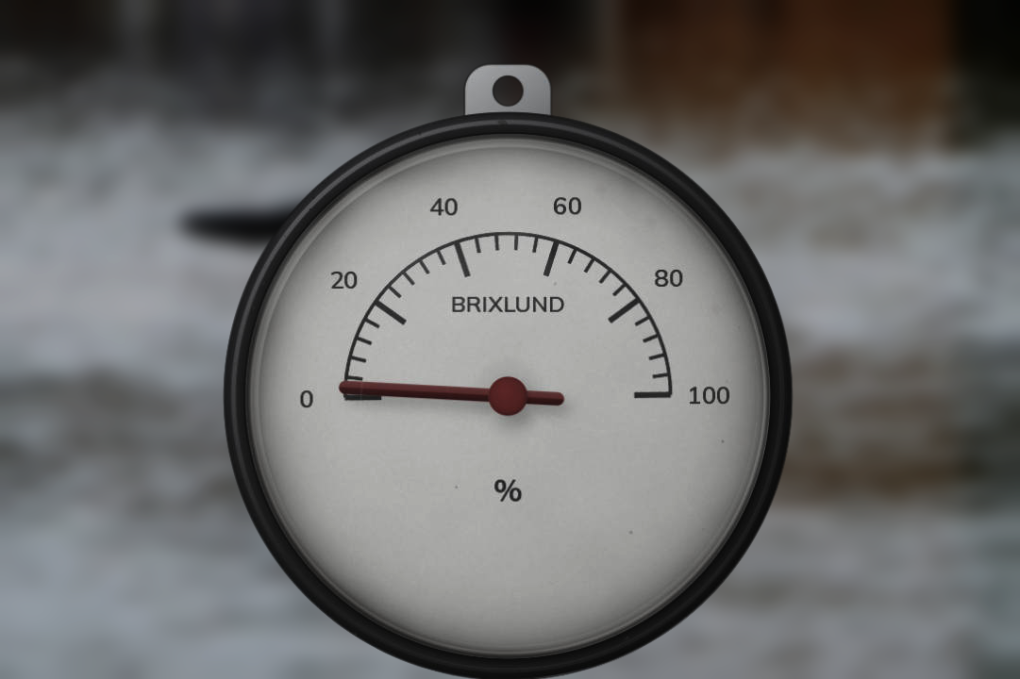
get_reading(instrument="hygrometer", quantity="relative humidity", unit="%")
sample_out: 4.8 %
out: 2 %
